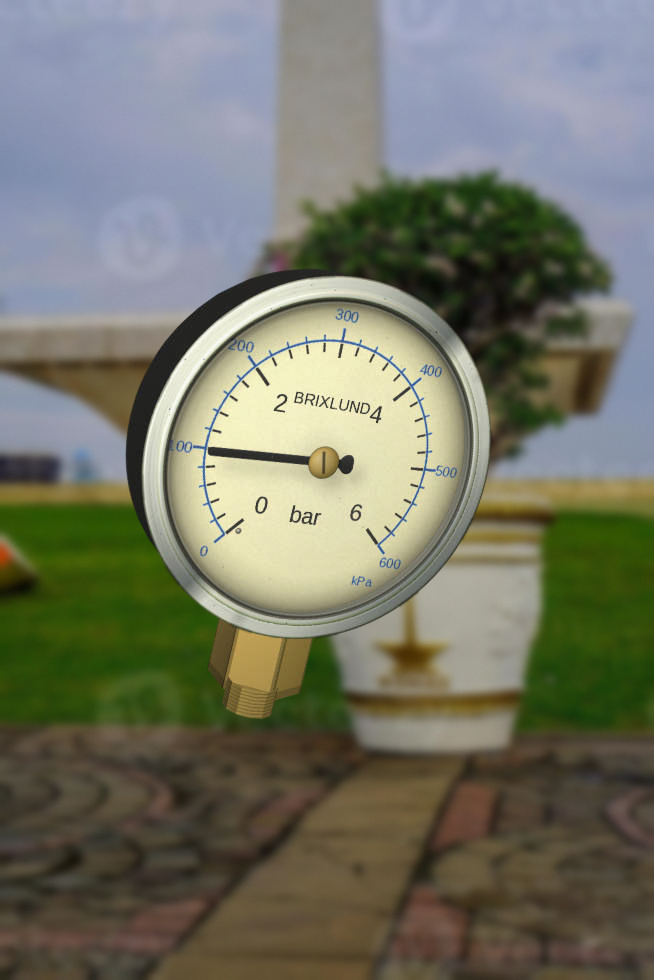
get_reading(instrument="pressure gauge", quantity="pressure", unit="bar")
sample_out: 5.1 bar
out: 1 bar
